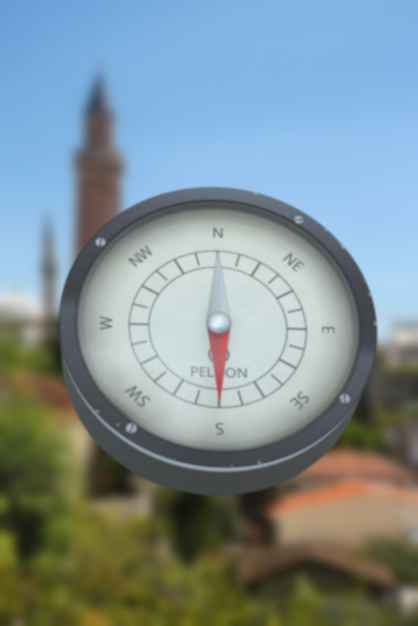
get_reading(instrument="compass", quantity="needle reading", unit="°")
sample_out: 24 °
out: 180 °
